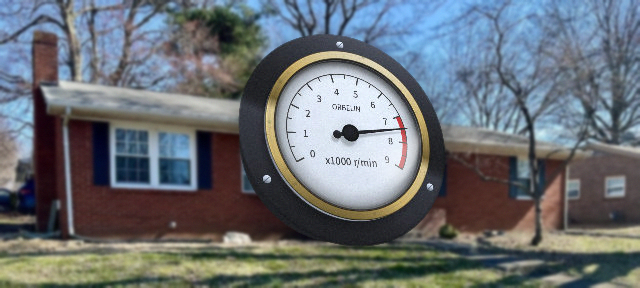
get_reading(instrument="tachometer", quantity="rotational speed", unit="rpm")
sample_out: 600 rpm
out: 7500 rpm
